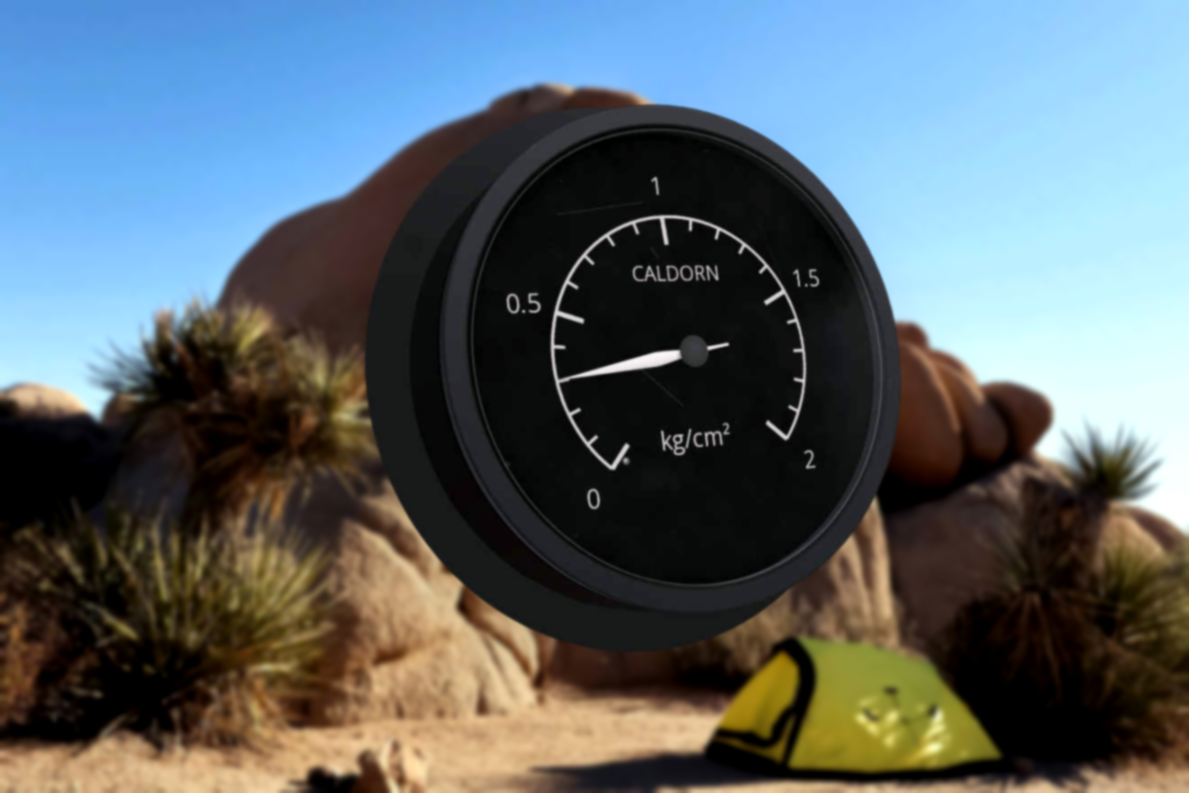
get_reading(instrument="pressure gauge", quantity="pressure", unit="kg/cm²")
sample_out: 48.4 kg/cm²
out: 0.3 kg/cm²
